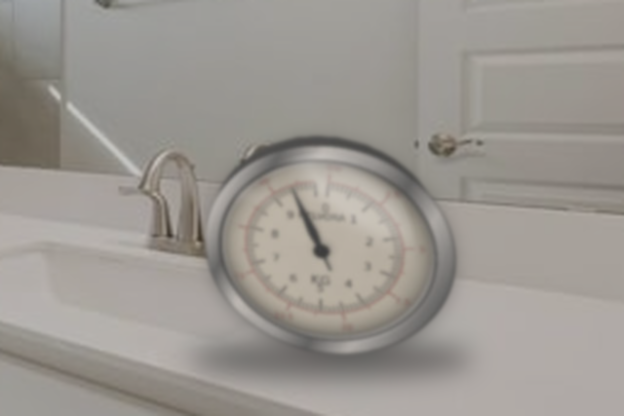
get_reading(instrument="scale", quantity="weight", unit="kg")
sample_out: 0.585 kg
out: 9.5 kg
